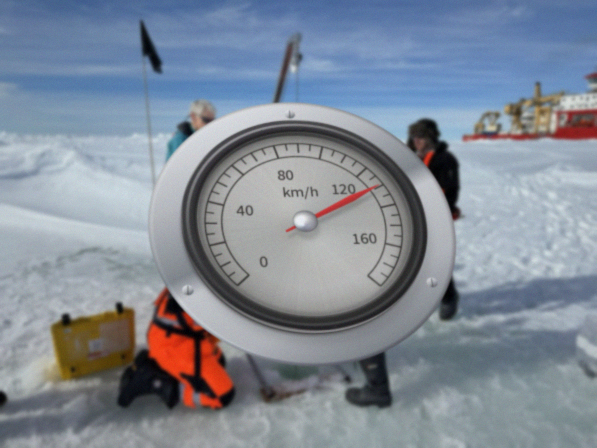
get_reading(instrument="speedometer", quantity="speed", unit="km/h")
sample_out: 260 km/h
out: 130 km/h
